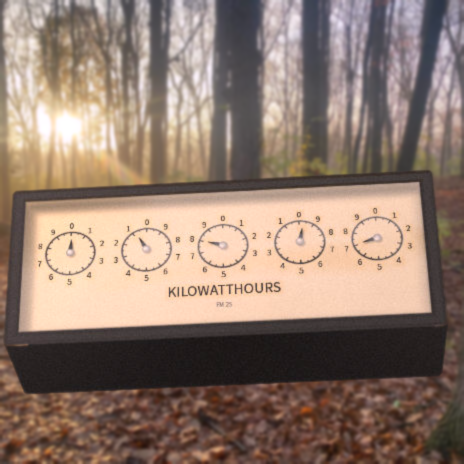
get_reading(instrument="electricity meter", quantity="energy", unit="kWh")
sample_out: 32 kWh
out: 797 kWh
